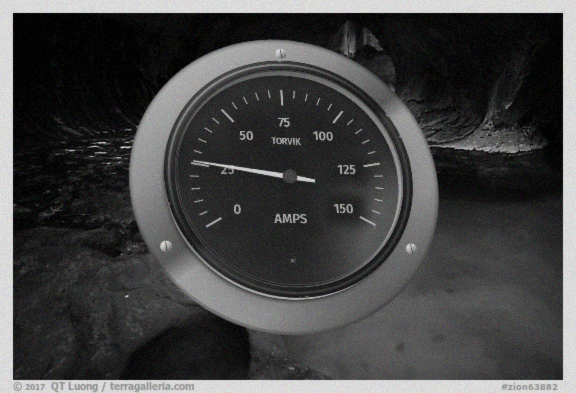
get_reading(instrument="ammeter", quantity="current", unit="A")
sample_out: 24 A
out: 25 A
